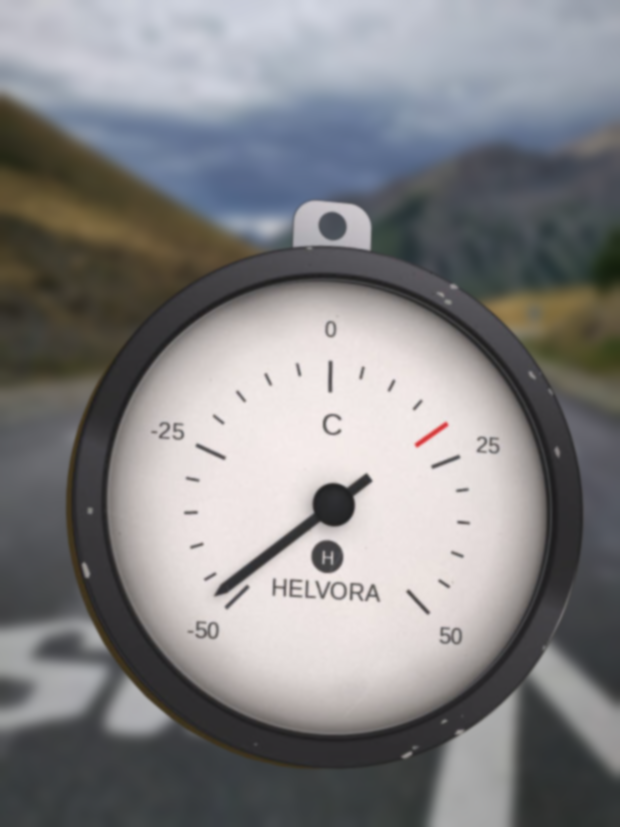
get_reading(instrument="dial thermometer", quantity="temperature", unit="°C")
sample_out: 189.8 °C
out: -47.5 °C
